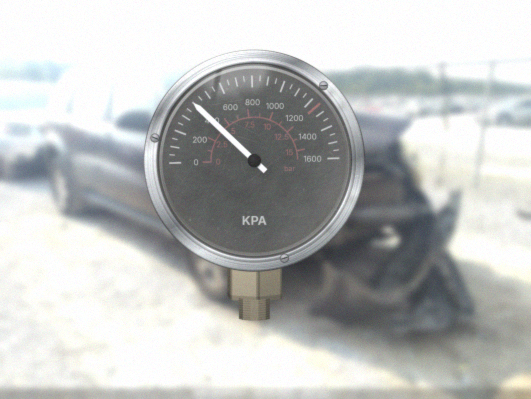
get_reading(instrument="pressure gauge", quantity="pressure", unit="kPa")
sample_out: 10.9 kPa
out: 400 kPa
